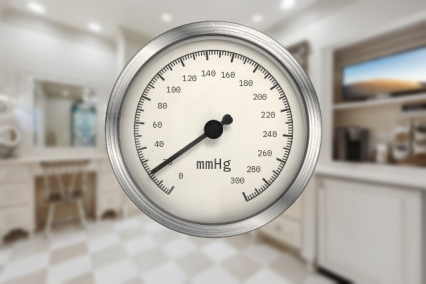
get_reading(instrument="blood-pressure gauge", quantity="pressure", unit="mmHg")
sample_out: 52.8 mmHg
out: 20 mmHg
